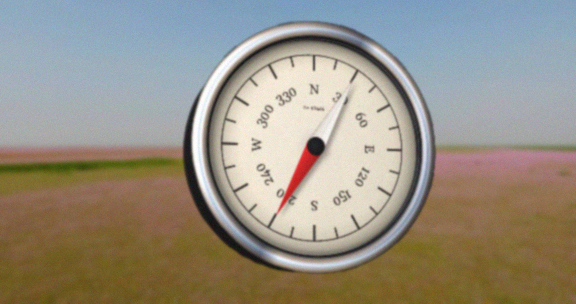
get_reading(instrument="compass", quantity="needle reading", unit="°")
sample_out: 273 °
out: 210 °
